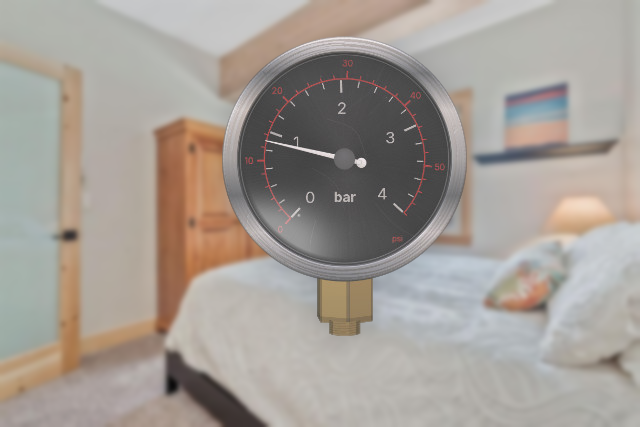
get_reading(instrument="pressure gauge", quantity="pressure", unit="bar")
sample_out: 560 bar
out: 0.9 bar
